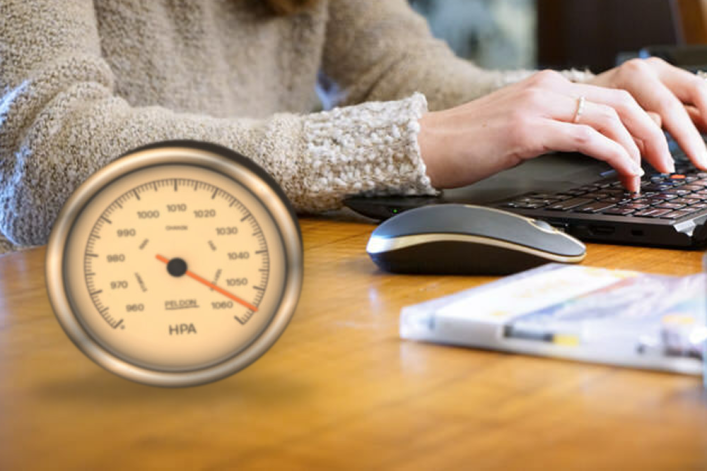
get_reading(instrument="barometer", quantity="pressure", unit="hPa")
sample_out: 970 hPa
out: 1055 hPa
